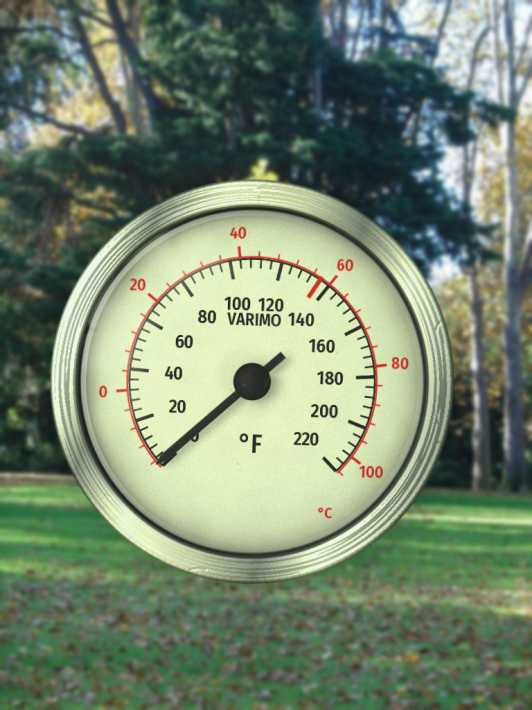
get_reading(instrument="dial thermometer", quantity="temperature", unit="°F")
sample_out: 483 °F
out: 2 °F
